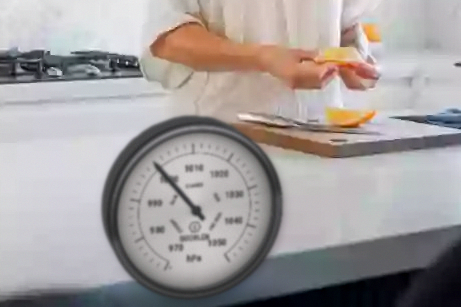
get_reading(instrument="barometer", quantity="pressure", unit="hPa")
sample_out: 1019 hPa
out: 1000 hPa
